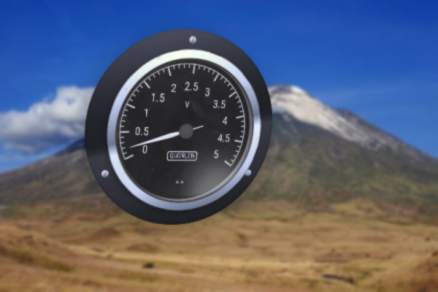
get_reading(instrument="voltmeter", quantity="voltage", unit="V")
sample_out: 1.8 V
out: 0.2 V
